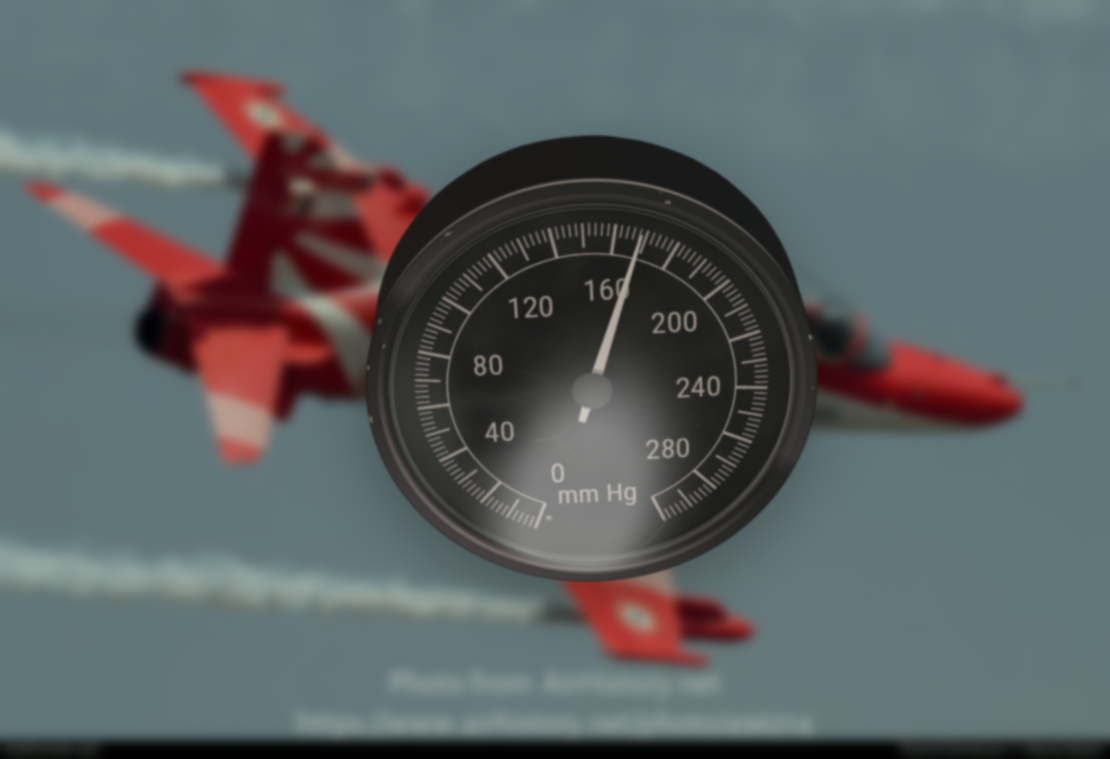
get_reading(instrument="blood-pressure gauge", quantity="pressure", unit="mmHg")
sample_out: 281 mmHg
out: 168 mmHg
